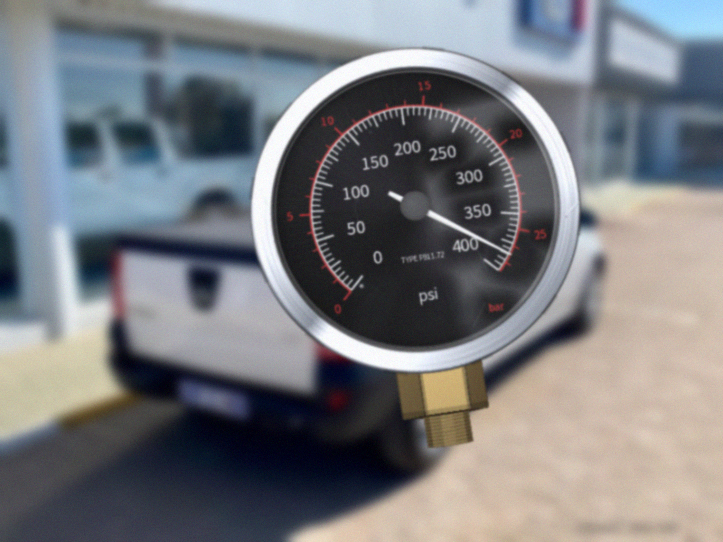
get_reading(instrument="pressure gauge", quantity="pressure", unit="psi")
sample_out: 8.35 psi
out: 385 psi
